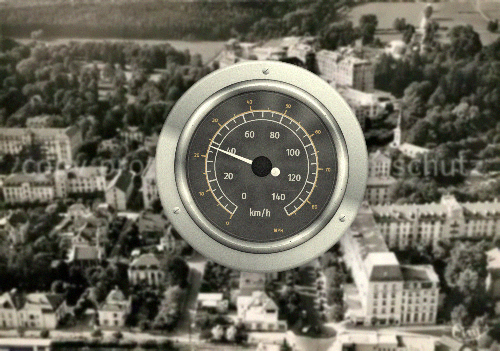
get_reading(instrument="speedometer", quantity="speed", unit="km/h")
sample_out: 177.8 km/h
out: 37.5 km/h
